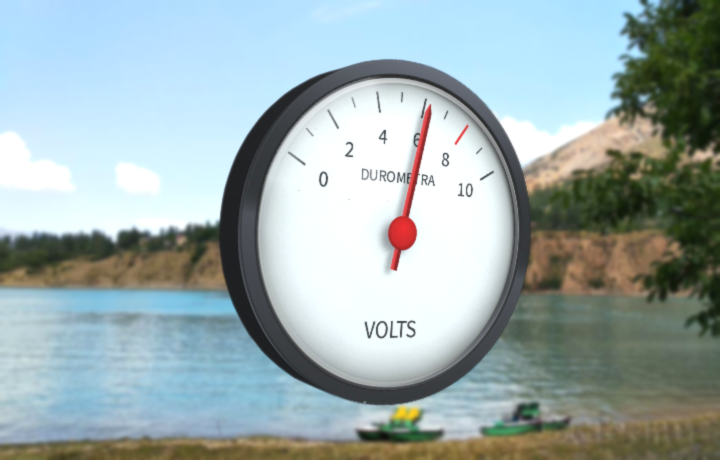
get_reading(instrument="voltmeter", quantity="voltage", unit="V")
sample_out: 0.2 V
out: 6 V
